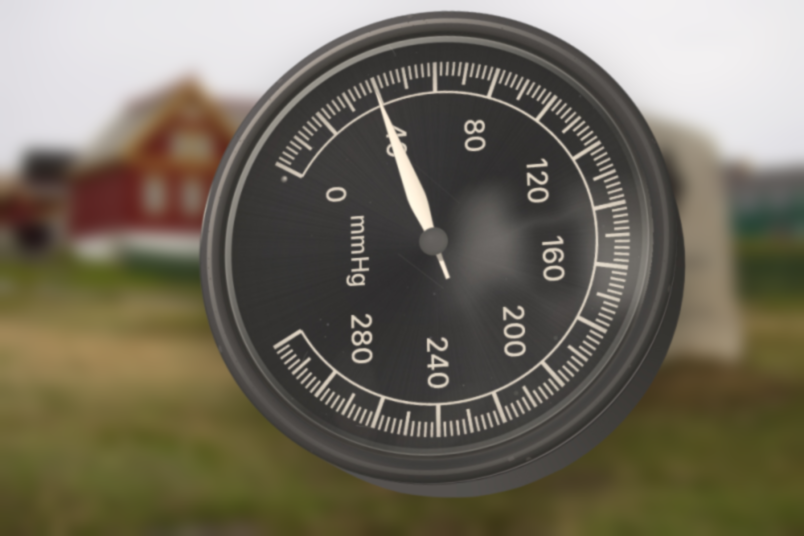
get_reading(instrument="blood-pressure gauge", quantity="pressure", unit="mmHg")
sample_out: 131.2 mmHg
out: 40 mmHg
